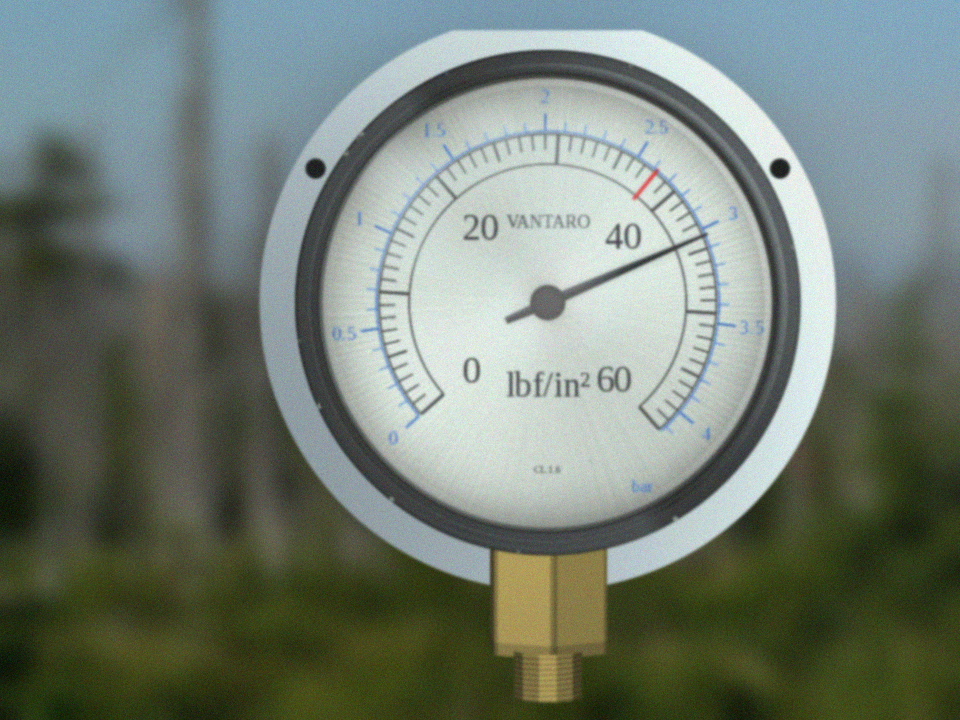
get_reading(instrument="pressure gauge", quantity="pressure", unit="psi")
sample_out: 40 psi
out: 44 psi
